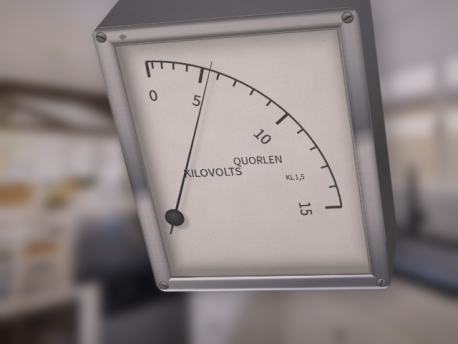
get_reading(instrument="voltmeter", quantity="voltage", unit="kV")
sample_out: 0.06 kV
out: 5.5 kV
